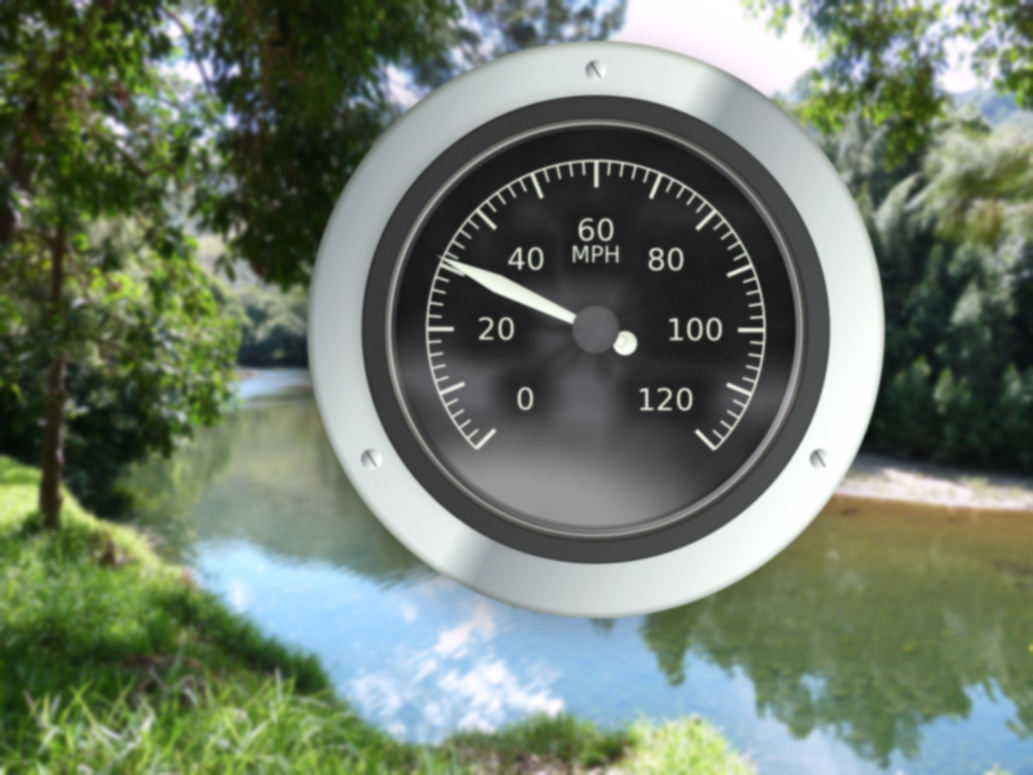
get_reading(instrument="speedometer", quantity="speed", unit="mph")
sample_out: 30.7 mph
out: 31 mph
